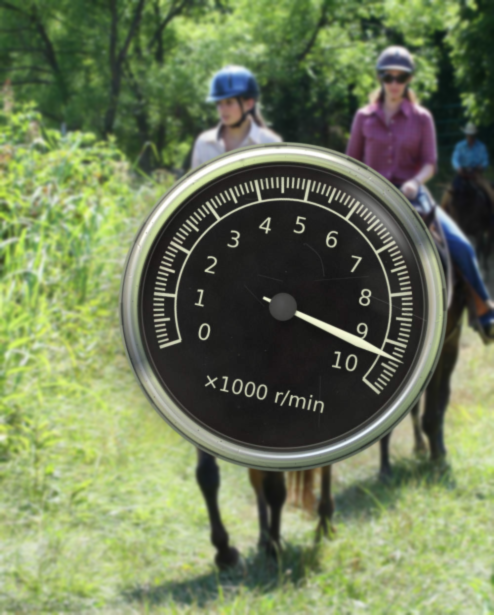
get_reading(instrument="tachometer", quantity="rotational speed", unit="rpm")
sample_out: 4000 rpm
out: 9300 rpm
